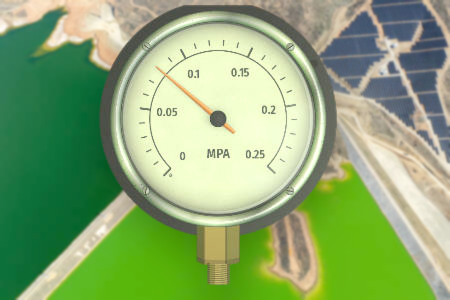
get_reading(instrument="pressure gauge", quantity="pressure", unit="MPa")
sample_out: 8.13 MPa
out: 0.08 MPa
